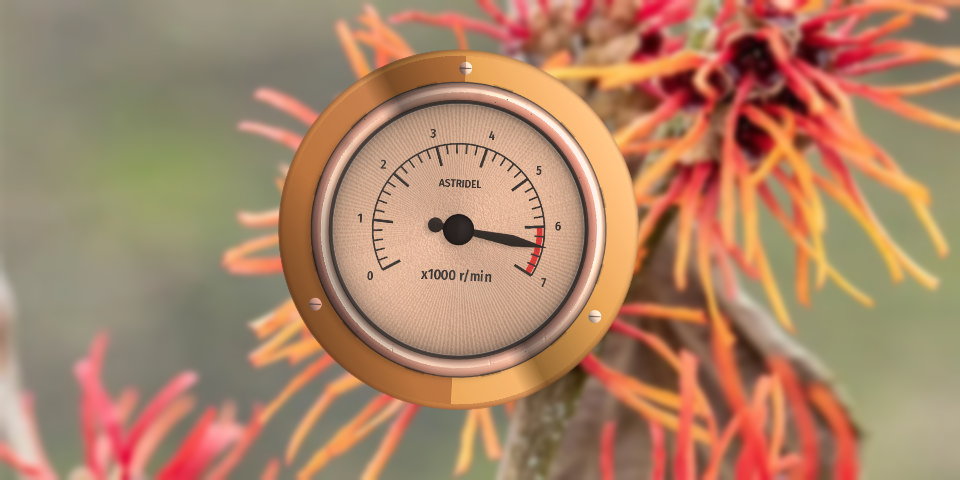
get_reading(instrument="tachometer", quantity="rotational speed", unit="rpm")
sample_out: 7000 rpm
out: 6400 rpm
